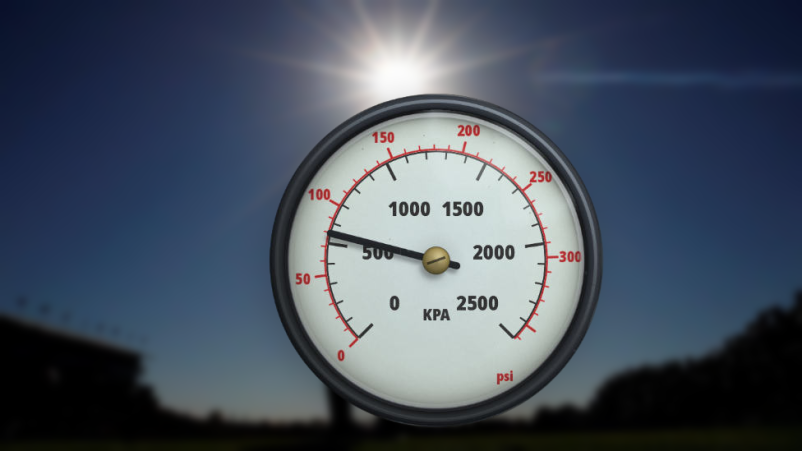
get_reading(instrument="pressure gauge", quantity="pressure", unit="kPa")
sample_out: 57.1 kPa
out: 550 kPa
